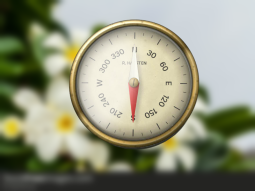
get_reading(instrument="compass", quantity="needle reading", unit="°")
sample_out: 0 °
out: 180 °
